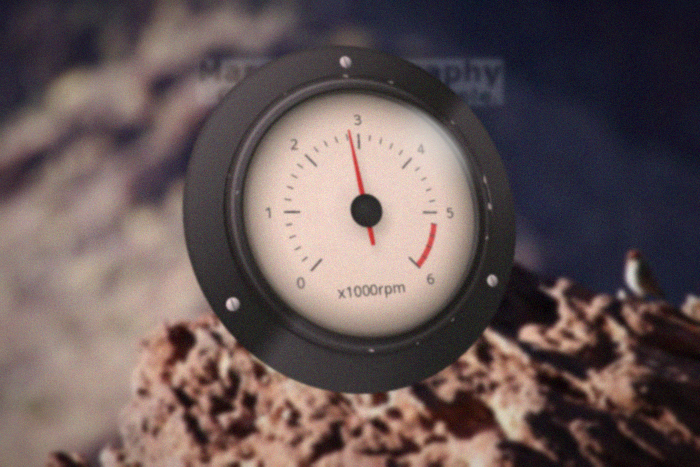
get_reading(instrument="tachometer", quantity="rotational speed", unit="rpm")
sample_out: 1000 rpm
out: 2800 rpm
